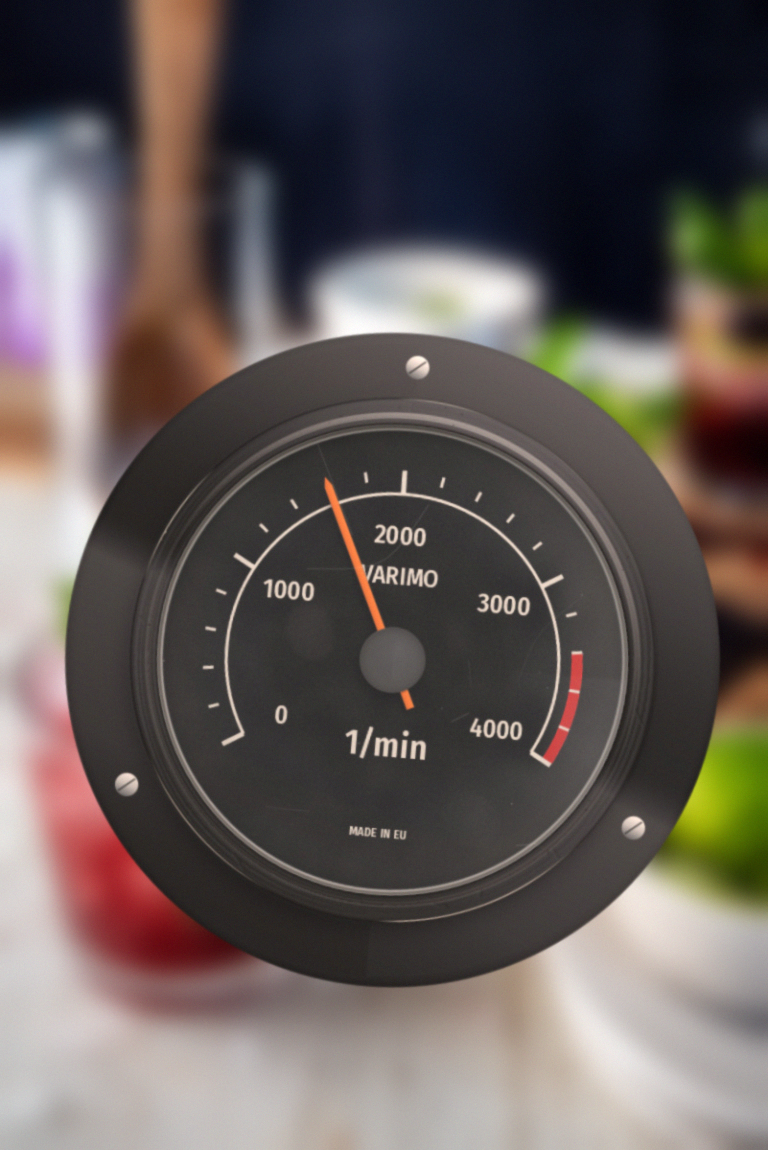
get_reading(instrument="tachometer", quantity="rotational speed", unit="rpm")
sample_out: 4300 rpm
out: 1600 rpm
